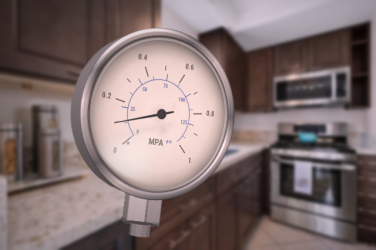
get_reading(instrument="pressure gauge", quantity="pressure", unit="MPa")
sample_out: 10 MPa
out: 0.1 MPa
